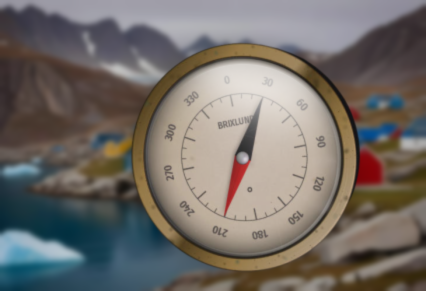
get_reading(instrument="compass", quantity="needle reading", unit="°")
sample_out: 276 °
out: 210 °
